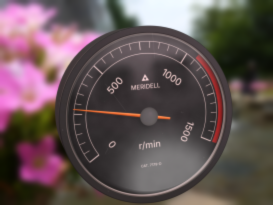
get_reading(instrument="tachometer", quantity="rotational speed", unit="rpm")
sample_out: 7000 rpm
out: 275 rpm
